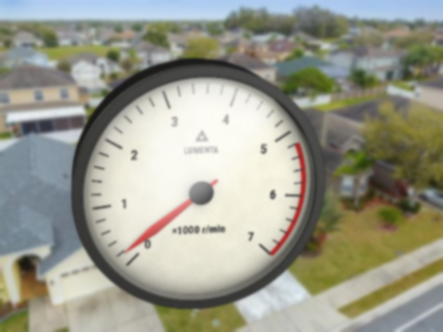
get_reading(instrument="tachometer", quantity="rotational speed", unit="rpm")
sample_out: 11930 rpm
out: 200 rpm
